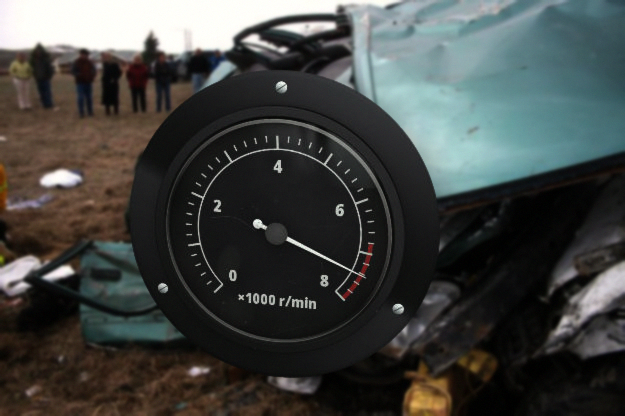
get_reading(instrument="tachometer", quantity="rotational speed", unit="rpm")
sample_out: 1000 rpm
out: 7400 rpm
